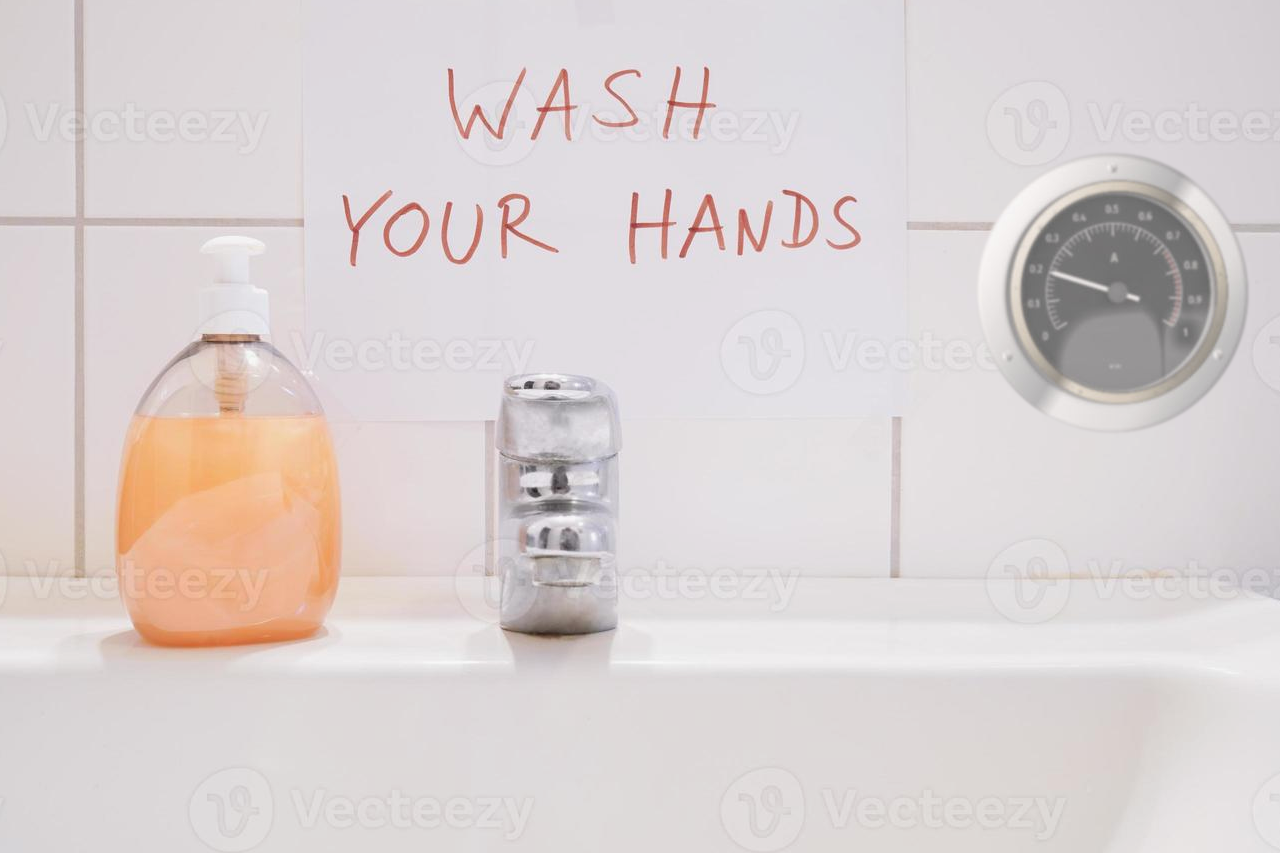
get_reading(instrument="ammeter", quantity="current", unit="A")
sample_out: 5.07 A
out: 0.2 A
